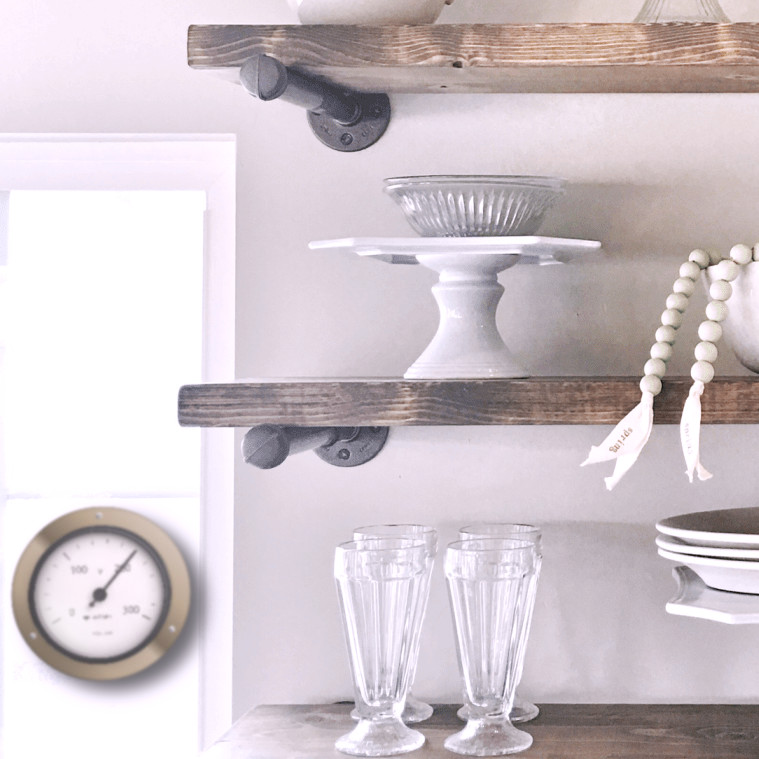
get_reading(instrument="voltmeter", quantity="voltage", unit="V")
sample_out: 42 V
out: 200 V
